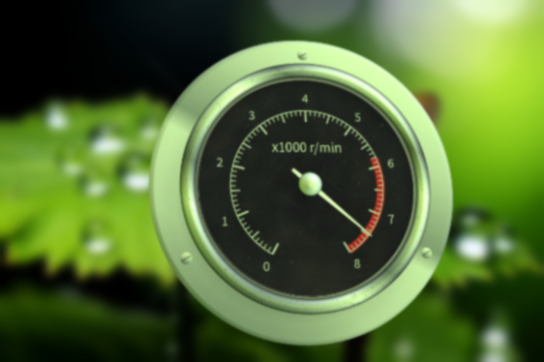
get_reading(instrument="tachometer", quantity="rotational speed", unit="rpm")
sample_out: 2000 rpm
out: 7500 rpm
